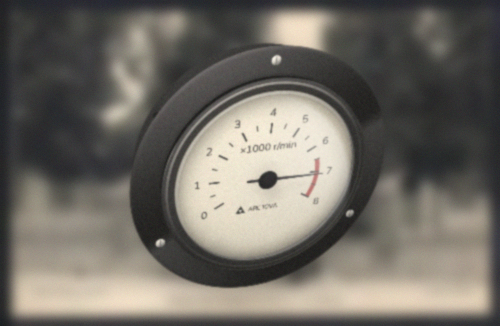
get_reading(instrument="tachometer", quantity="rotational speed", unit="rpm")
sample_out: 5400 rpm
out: 7000 rpm
